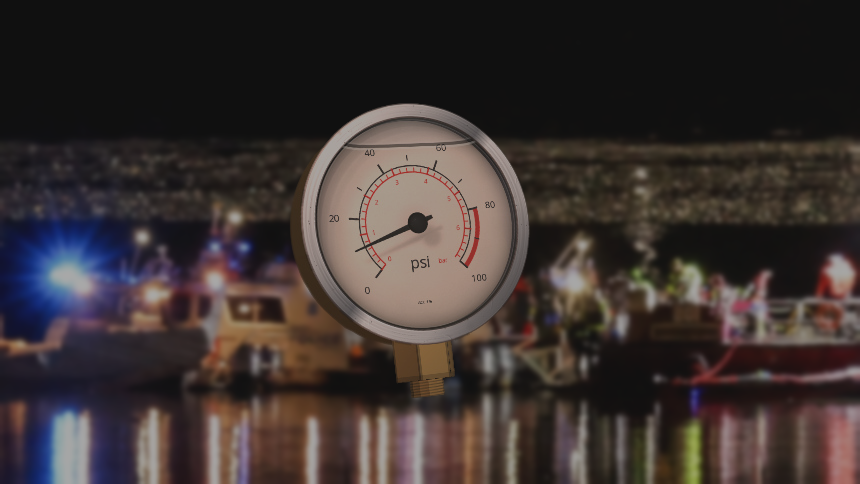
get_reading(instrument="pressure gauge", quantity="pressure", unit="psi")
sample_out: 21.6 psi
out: 10 psi
